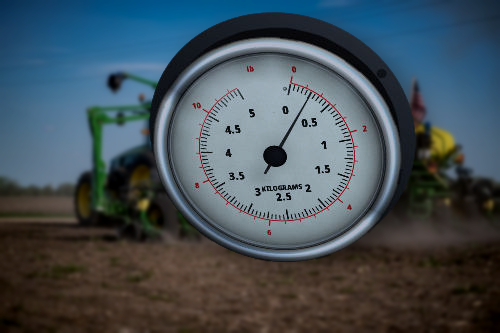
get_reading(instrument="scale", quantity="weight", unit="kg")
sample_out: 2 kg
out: 0.25 kg
